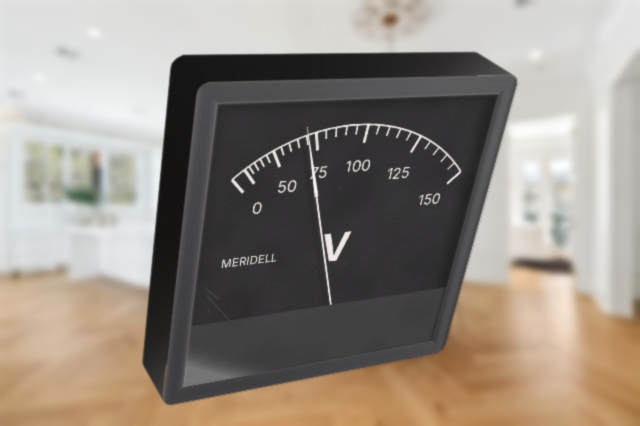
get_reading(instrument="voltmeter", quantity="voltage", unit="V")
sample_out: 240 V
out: 70 V
